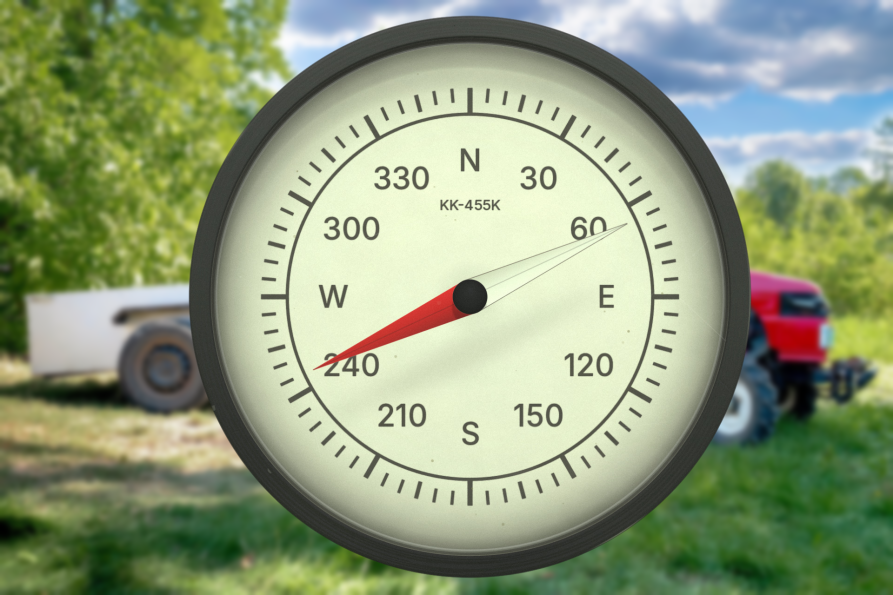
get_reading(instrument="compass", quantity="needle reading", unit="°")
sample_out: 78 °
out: 245 °
